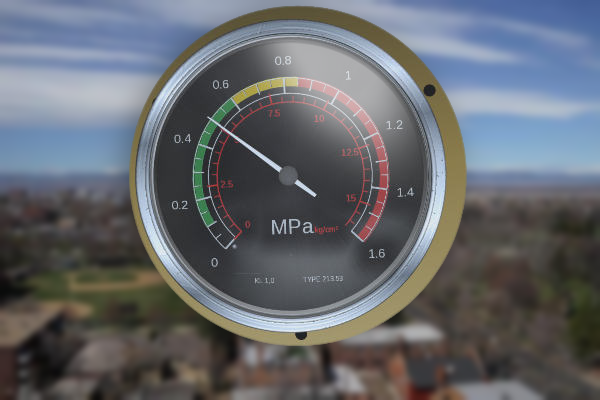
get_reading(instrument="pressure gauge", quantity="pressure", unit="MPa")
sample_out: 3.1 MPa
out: 0.5 MPa
